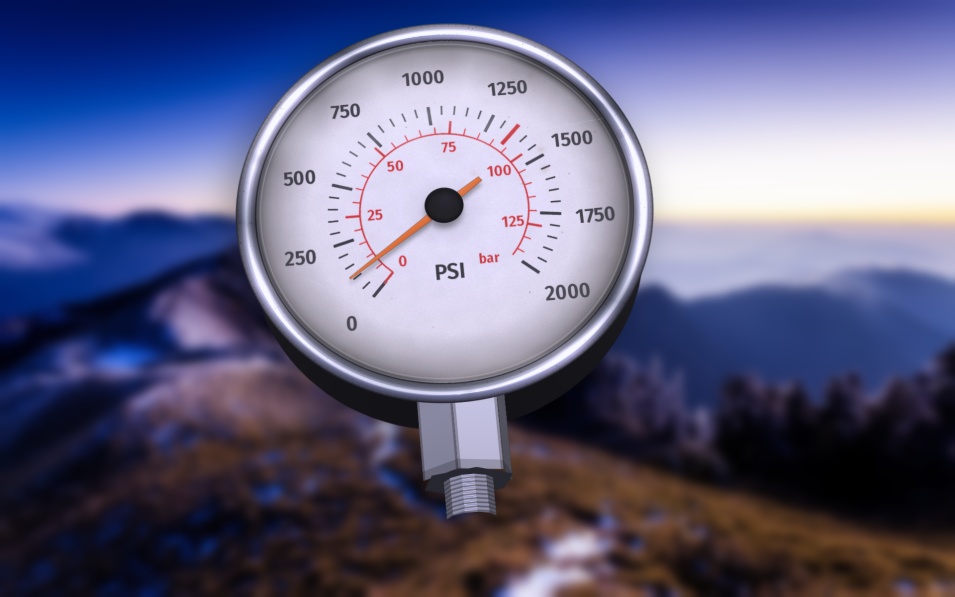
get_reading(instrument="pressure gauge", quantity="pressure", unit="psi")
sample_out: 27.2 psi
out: 100 psi
